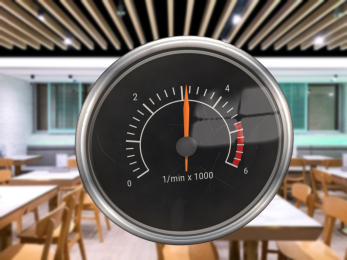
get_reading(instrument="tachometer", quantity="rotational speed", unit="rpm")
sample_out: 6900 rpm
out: 3100 rpm
